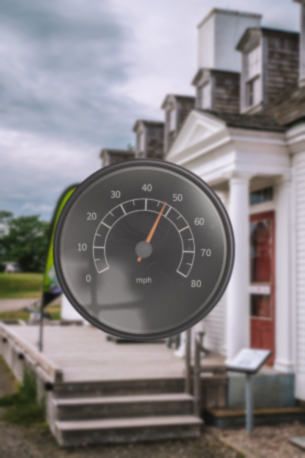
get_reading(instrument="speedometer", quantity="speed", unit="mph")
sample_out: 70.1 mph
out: 47.5 mph
